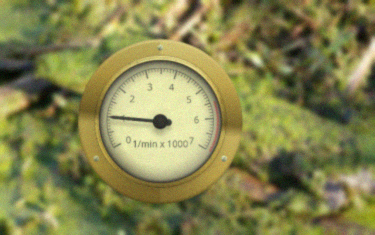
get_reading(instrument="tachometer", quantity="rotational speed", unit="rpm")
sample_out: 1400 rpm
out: 1000 rpm
